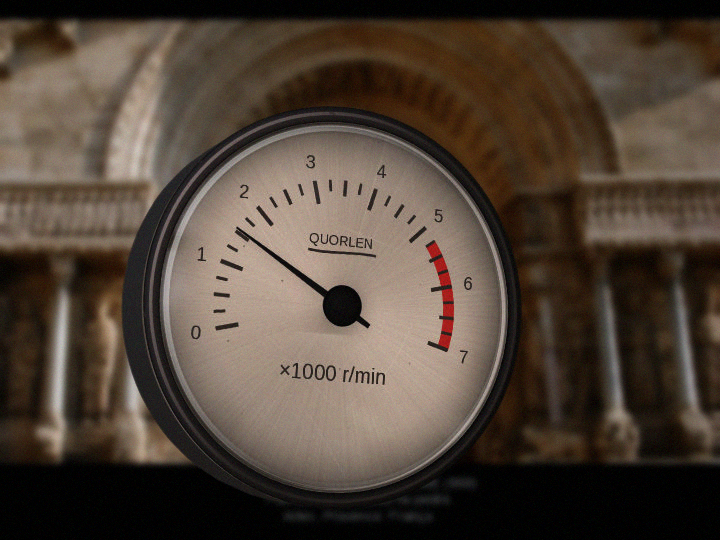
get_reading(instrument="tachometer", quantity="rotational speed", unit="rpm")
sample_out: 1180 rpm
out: 1500 rpm
